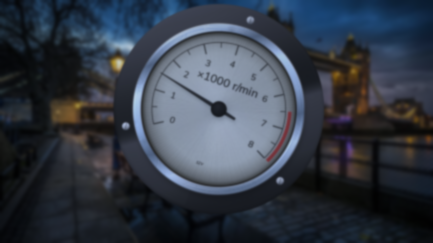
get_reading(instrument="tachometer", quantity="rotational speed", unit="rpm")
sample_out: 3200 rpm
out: 1500 rpm
